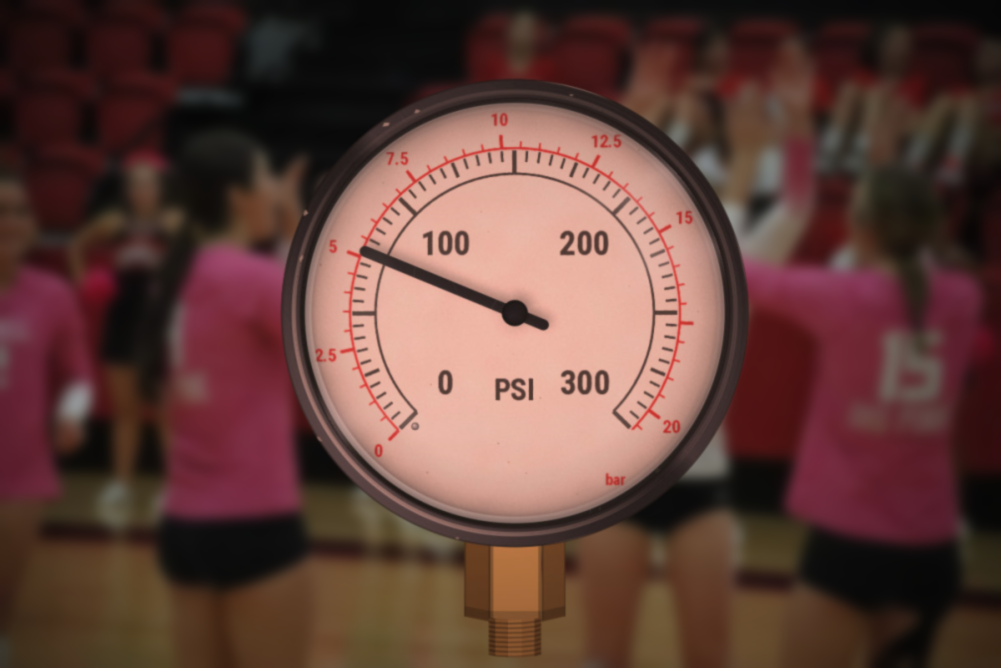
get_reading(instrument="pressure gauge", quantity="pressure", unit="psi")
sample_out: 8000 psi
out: 75 psi
